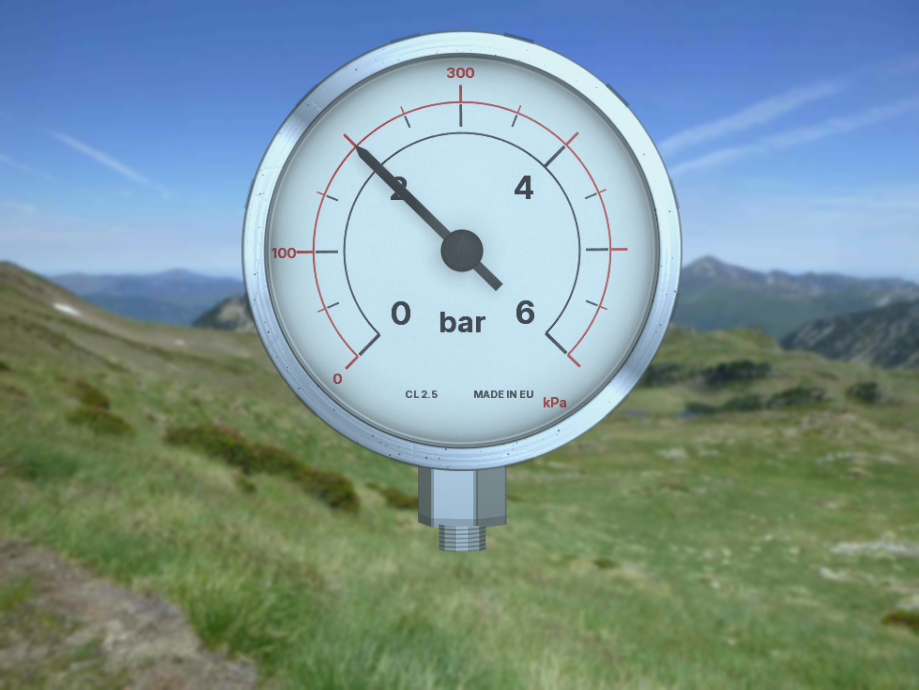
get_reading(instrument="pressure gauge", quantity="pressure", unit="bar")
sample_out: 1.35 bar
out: 2 bar
